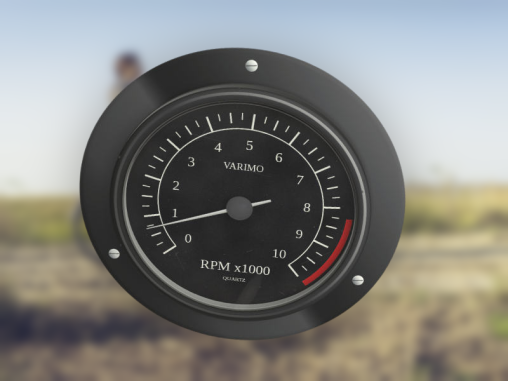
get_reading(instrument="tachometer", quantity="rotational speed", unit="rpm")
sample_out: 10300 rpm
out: 750 rpm
